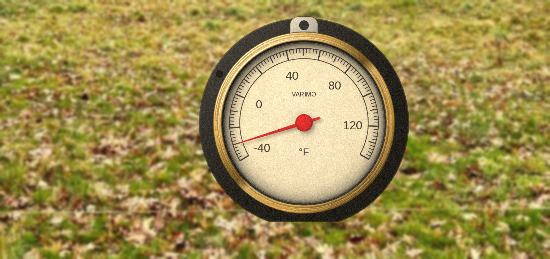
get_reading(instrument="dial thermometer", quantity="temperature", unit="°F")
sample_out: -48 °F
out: -30 °F
